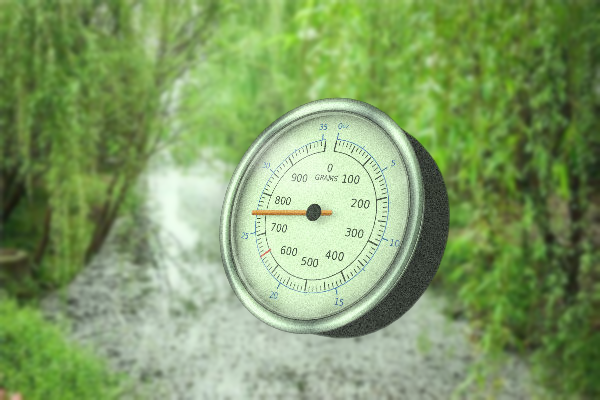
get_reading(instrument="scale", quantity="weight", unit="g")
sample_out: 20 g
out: 750 g
